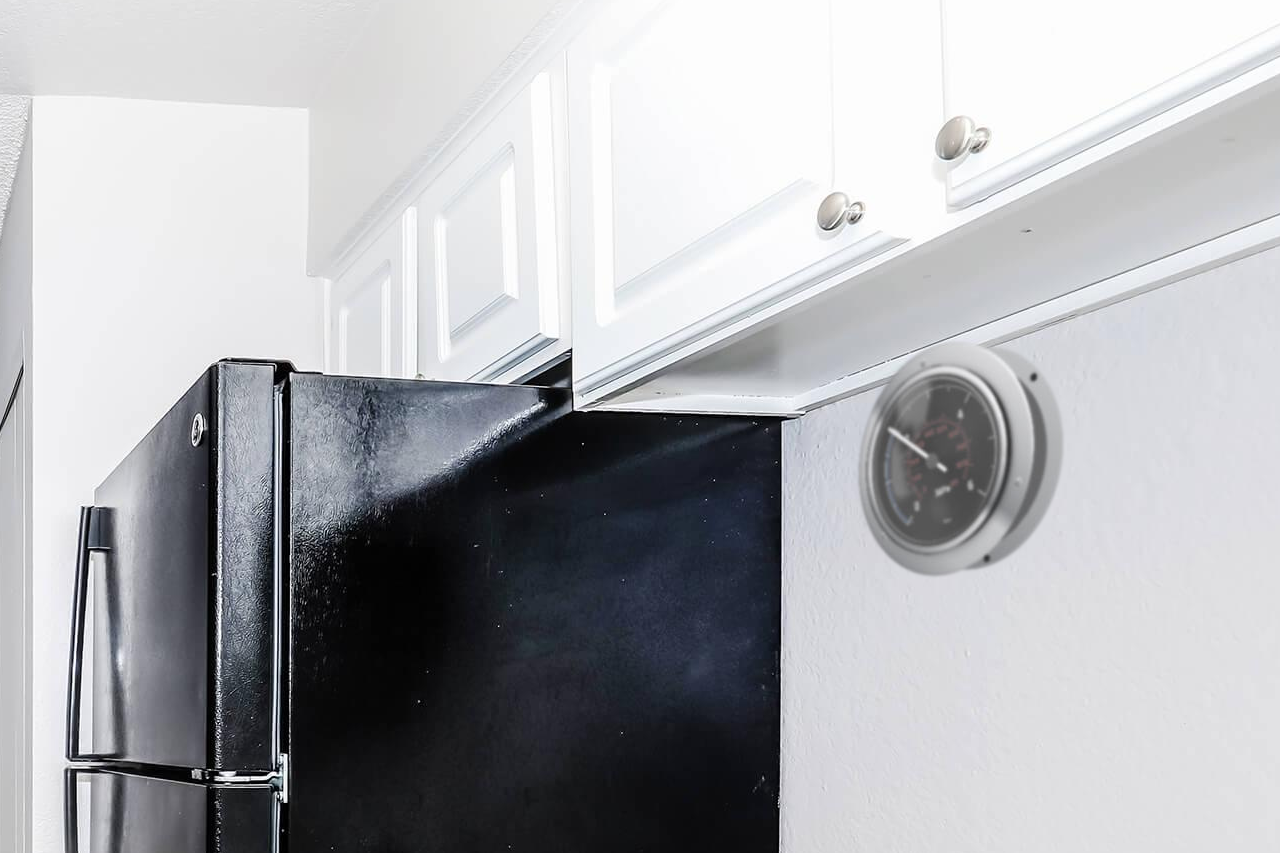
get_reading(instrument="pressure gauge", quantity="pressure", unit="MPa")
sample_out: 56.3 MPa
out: 2 MPa
